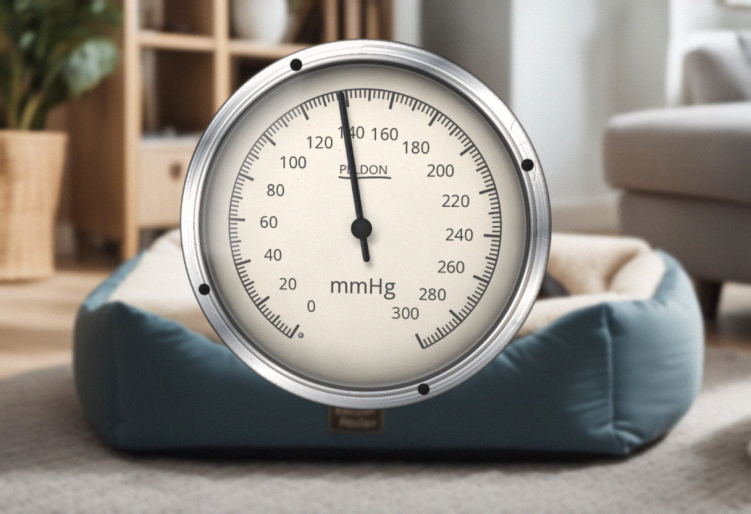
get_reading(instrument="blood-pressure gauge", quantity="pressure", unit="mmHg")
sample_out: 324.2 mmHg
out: 138 mmHg
